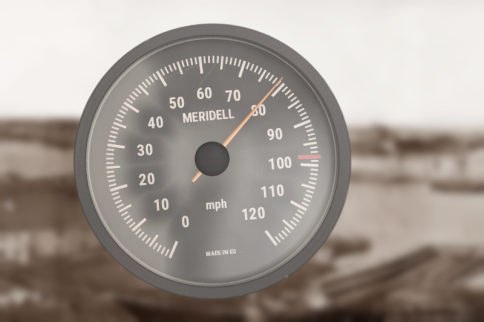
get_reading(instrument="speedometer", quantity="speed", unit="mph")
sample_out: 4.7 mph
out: 79 mph
